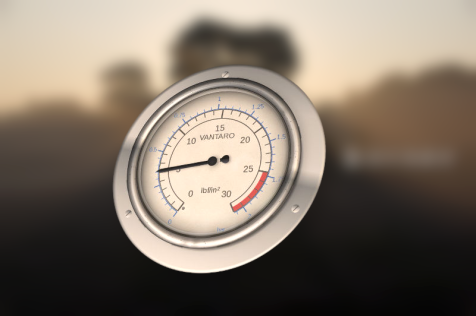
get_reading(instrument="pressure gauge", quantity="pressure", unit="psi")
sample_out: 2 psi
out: 5 psi
